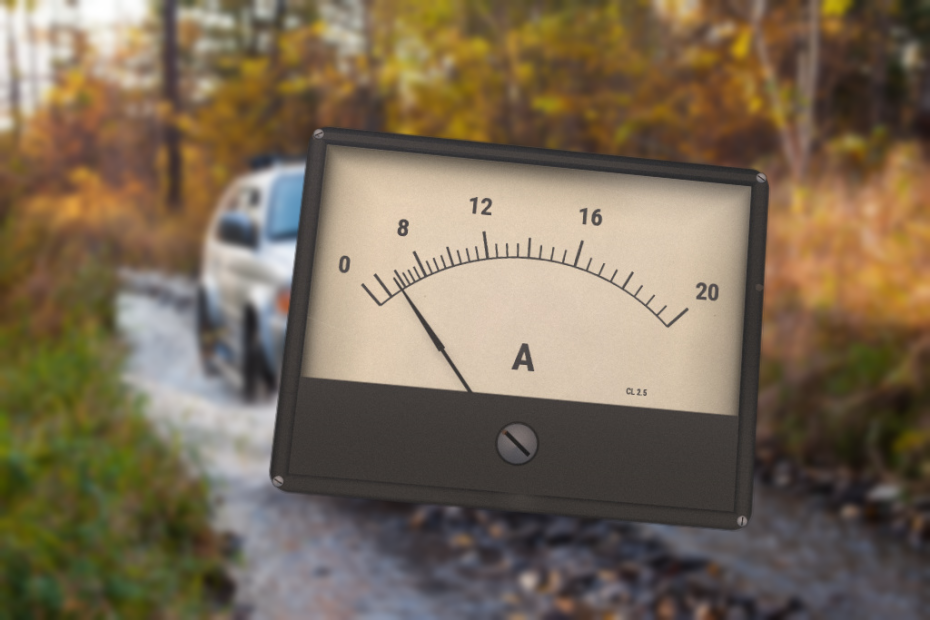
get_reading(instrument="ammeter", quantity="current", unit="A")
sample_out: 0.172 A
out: 5.5 A
